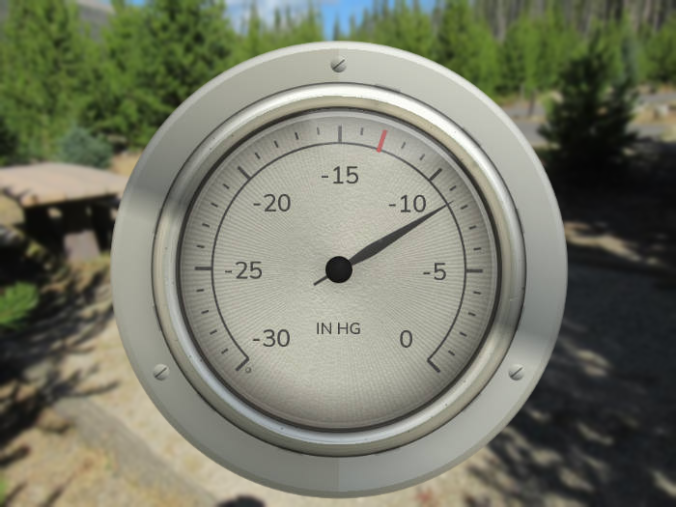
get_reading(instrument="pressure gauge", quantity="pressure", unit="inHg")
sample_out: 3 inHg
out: -8.5 inHg
